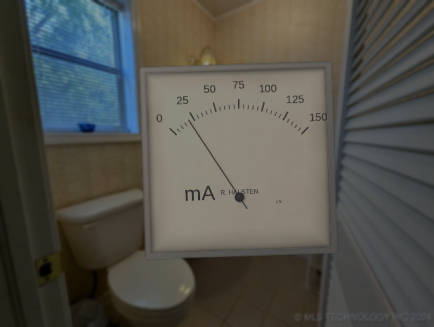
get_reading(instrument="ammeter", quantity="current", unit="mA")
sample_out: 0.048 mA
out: 20 mA
